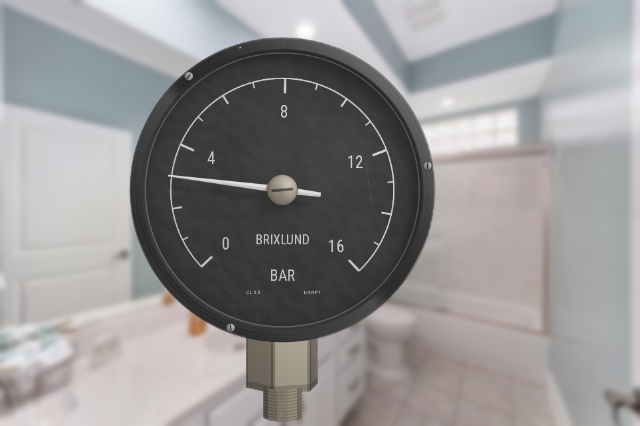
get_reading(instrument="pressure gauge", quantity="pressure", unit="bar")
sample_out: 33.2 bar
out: 3 bar
